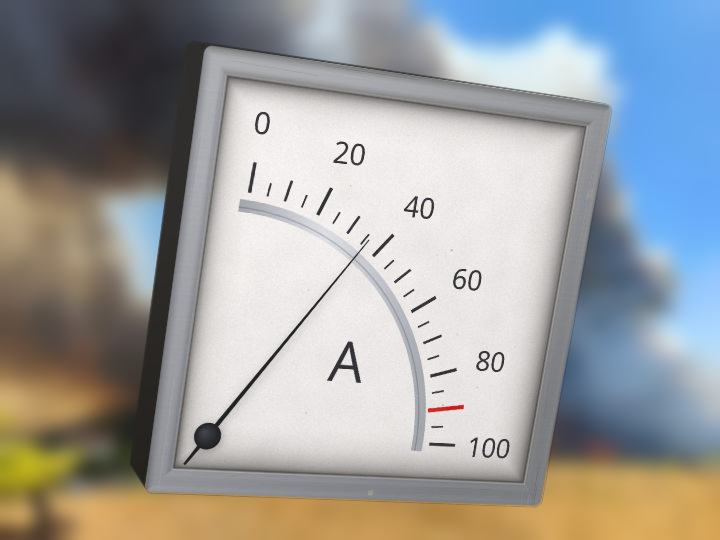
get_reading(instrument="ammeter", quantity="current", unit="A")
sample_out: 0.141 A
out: 35 A
